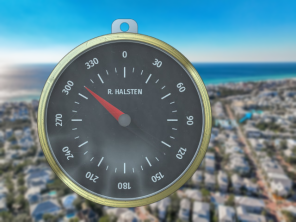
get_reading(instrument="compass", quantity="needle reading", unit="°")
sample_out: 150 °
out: 310 °
